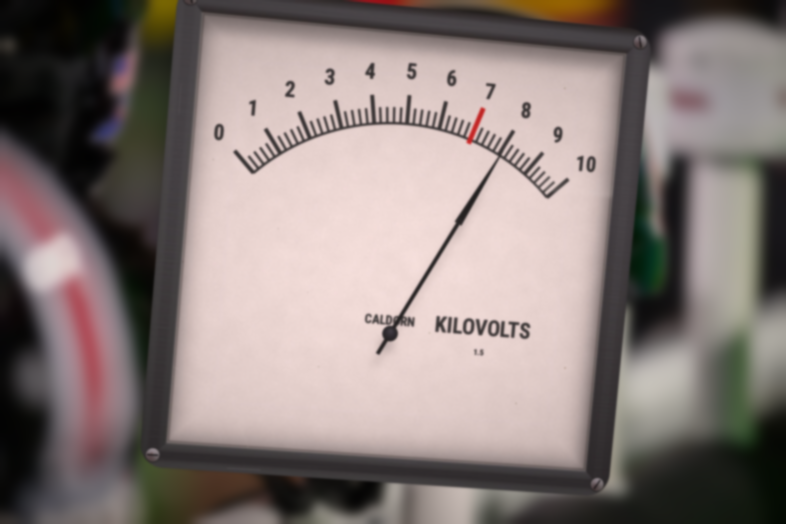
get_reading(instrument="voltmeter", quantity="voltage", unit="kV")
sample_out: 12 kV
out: 8 kV
